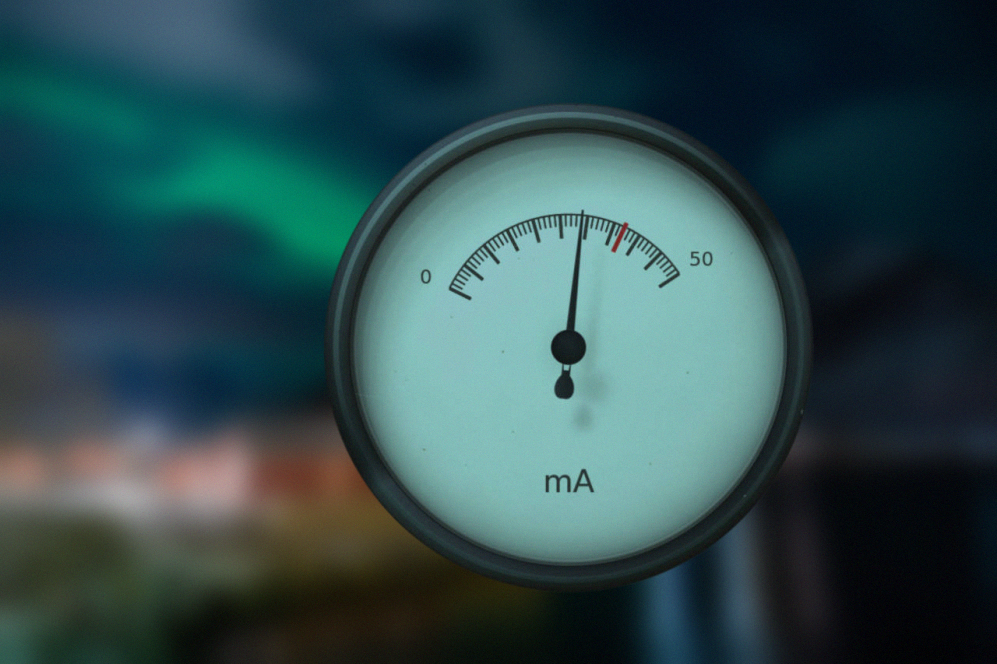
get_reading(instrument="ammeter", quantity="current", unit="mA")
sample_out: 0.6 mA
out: 29 mA
